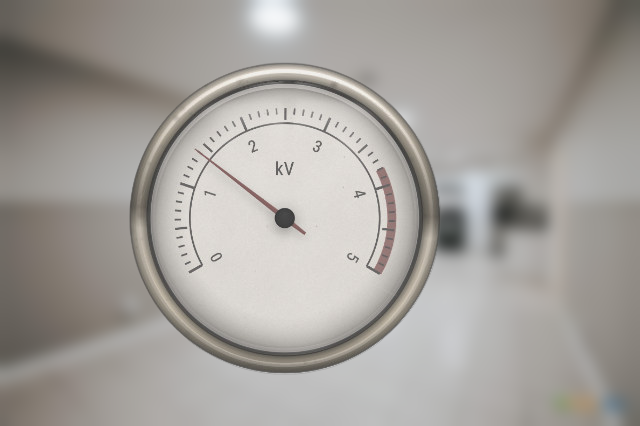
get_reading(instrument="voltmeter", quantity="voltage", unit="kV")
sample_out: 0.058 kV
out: 1.4 kV
